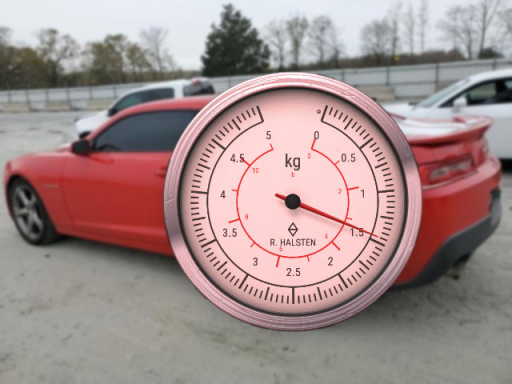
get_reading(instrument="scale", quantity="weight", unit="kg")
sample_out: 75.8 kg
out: 1.45 kg
